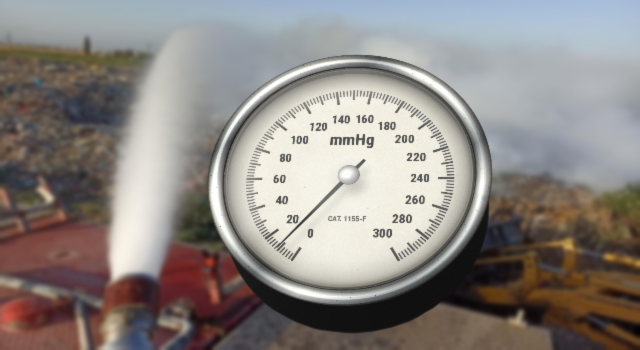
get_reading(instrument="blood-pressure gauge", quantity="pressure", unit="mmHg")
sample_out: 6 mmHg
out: 10 mmHg
